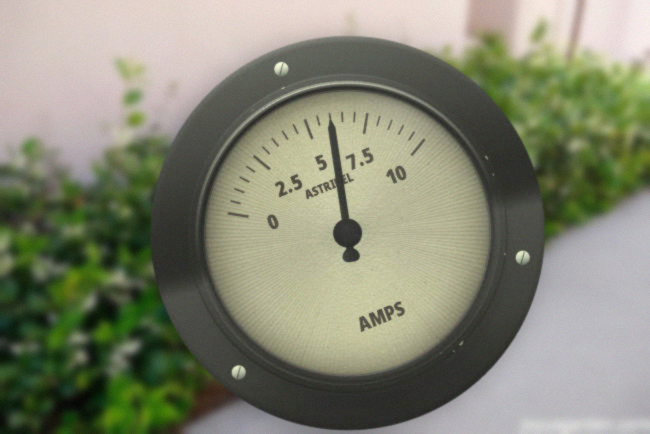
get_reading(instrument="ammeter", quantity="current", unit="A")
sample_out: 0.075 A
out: 6 A
